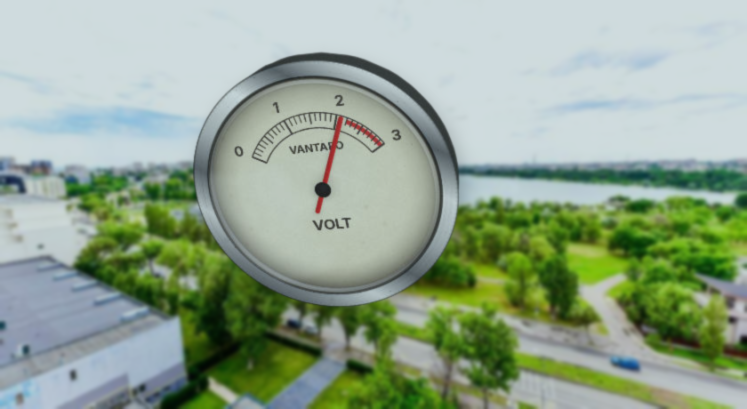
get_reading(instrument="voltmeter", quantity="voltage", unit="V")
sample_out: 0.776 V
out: 2.1 V
